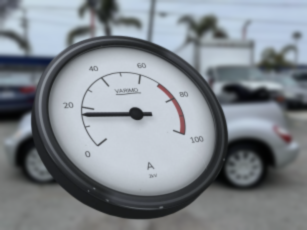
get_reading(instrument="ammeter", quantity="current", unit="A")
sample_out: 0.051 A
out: 15 A
